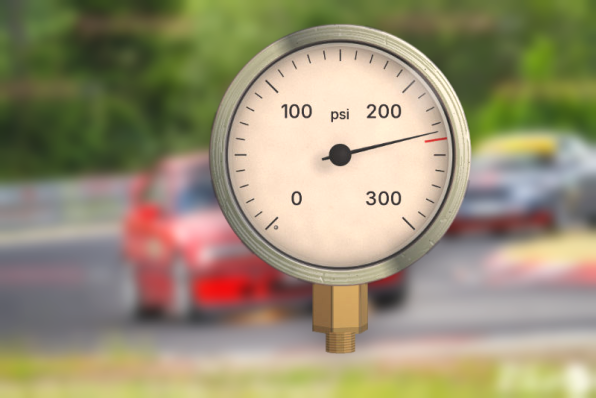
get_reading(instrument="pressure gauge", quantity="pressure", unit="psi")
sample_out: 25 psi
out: 235 psi
